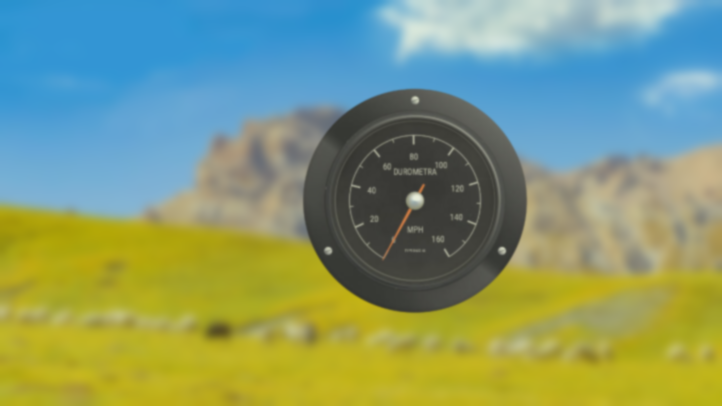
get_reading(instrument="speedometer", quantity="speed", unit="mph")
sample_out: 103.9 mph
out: 0 mph
